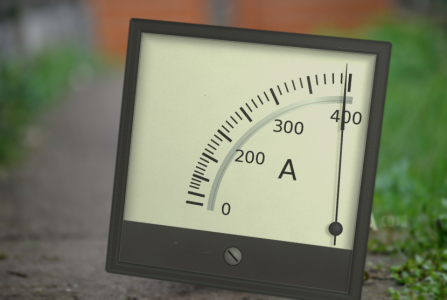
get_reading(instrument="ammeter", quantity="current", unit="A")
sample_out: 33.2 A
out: 395 A
